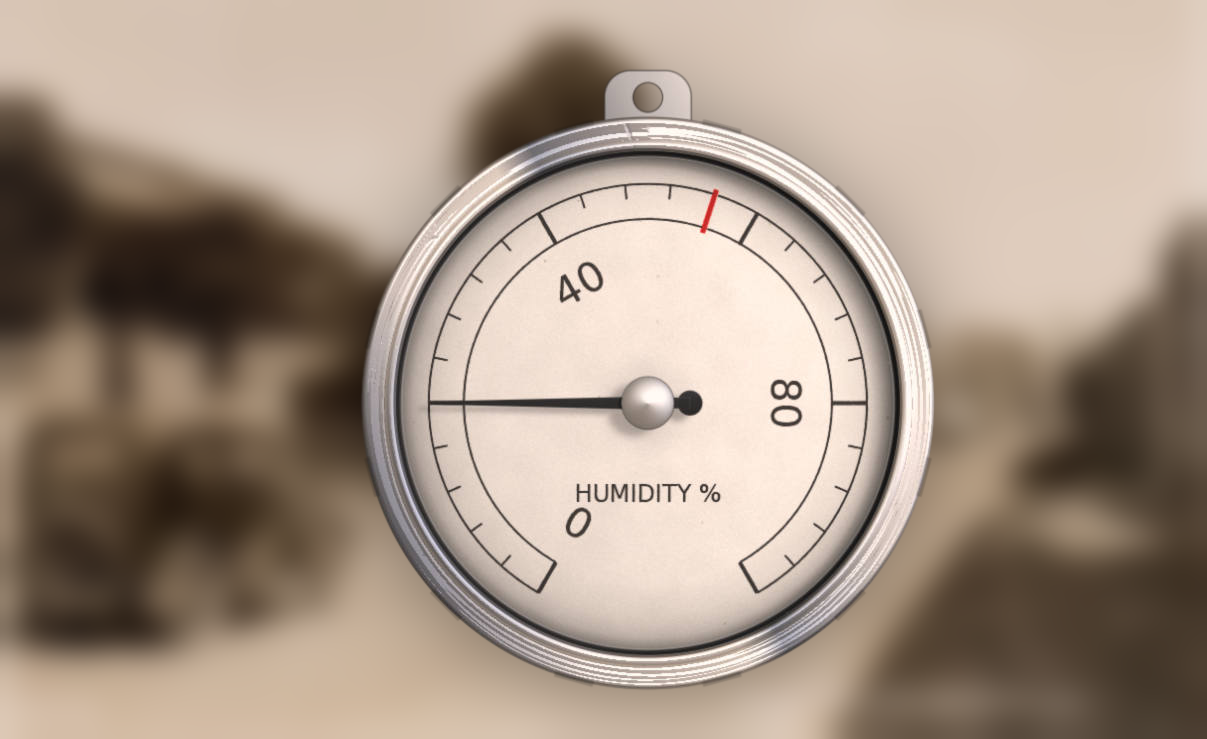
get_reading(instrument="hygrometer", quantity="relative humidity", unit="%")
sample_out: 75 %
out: 20 %
